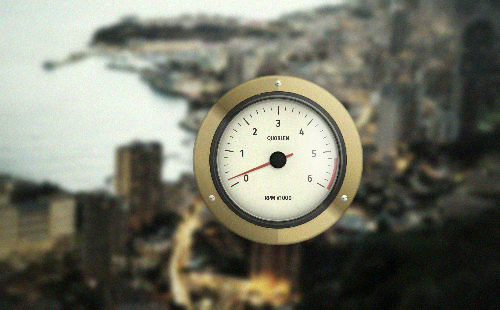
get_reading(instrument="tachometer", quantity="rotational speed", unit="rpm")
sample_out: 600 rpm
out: 200 rpm
